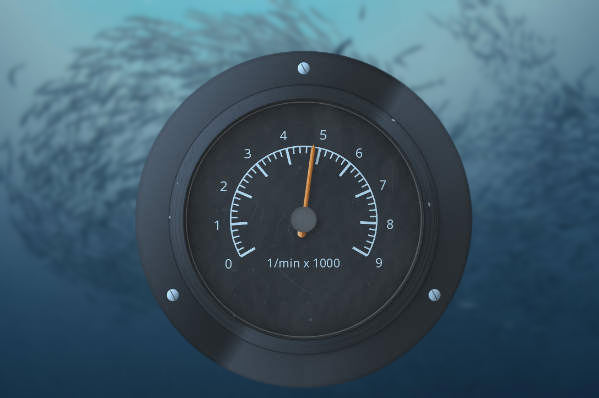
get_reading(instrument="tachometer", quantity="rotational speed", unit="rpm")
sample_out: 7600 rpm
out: 4800 rpm
